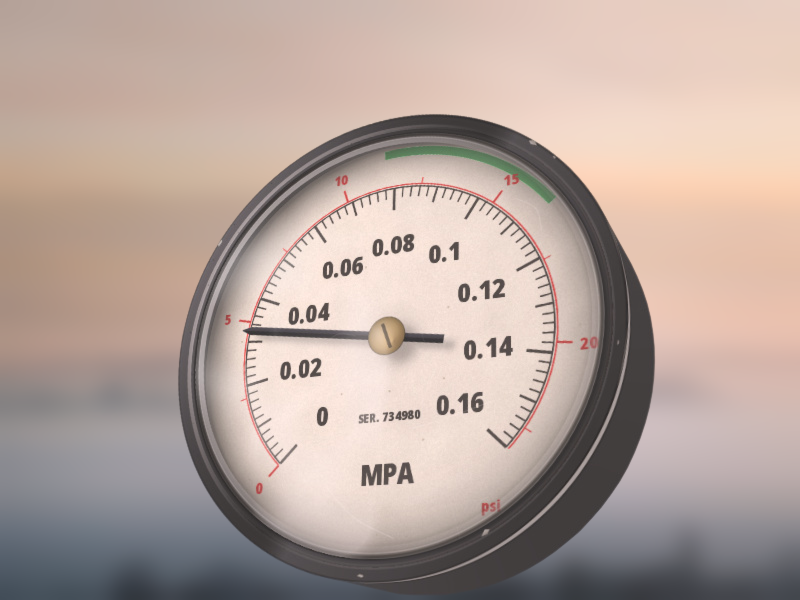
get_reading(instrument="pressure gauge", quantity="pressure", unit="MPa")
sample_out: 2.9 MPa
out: 0.032 MPa
